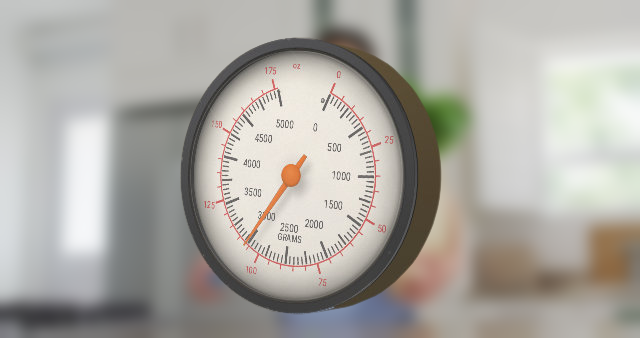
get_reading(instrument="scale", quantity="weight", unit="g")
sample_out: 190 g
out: 3000 g
